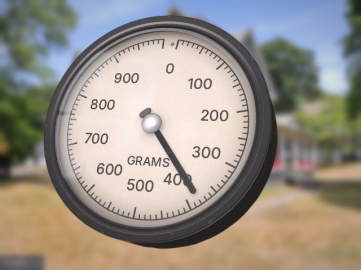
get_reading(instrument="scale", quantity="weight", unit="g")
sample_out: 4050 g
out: 380 g
